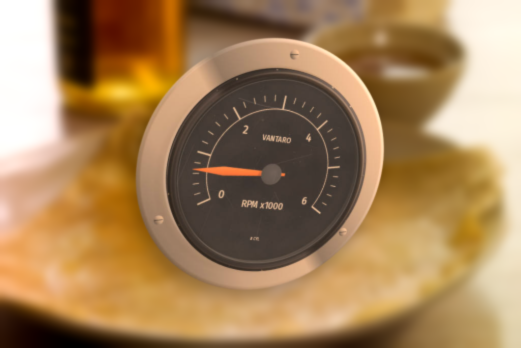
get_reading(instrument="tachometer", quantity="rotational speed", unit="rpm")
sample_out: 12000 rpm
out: 700 rpm
